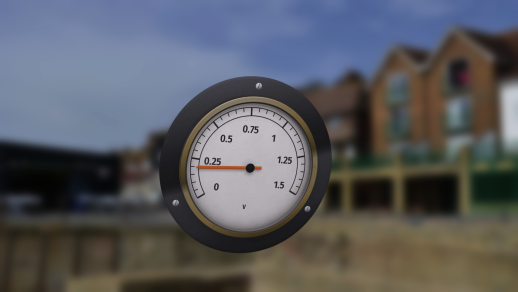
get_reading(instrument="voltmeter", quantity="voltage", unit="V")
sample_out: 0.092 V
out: 0.2 V
